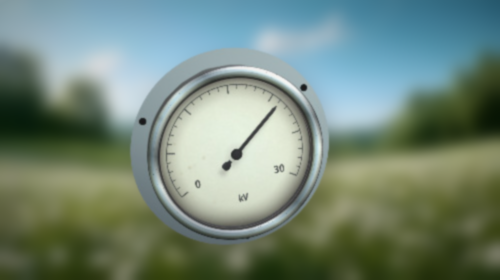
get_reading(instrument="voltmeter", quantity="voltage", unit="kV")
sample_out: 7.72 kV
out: 21 kV
